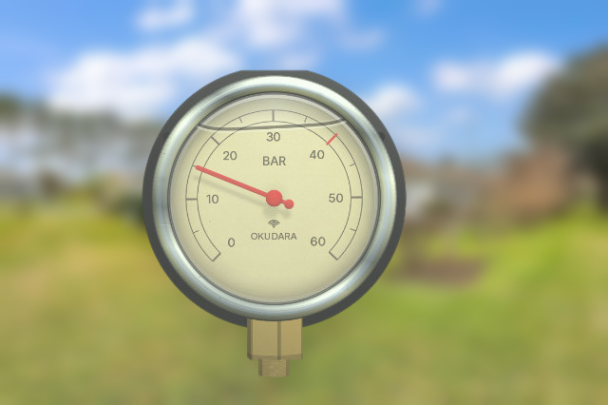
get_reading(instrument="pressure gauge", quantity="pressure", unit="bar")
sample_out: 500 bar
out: 15 bar
